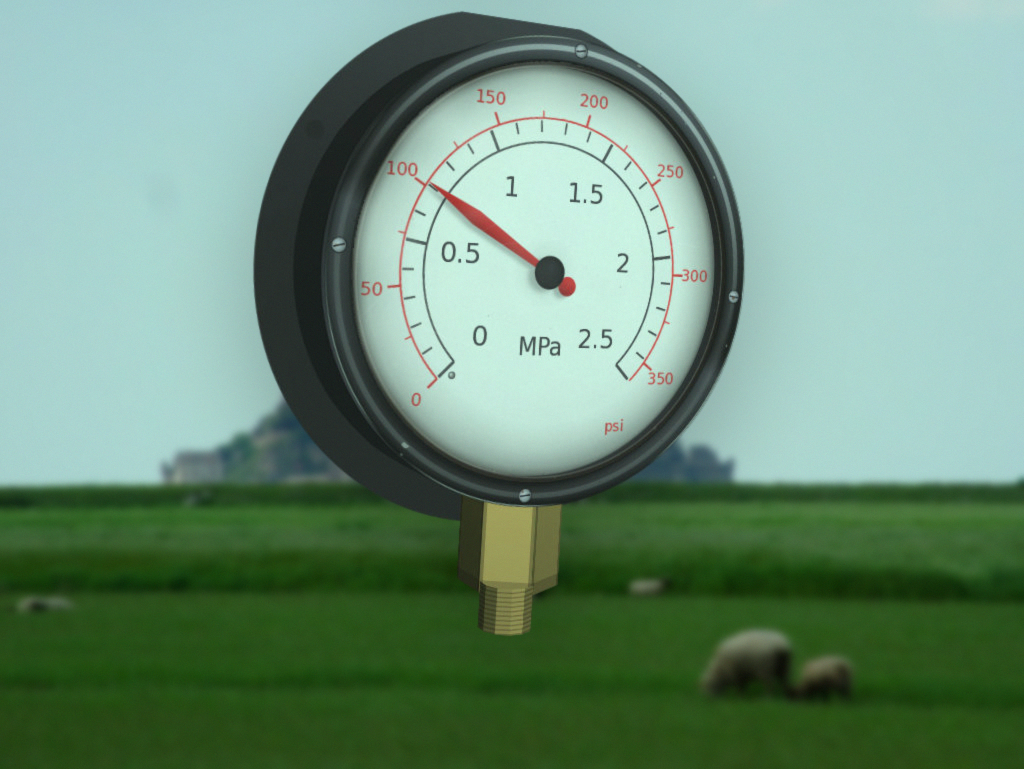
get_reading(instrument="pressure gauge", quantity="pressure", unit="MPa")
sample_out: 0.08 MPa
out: 0.7 MPa
